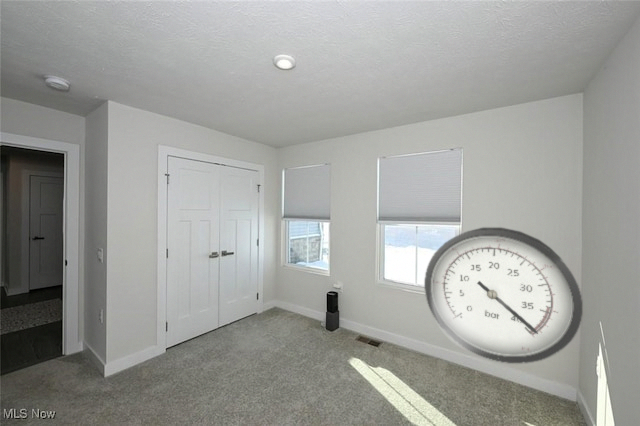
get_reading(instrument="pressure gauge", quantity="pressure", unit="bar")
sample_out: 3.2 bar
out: 39 bar
